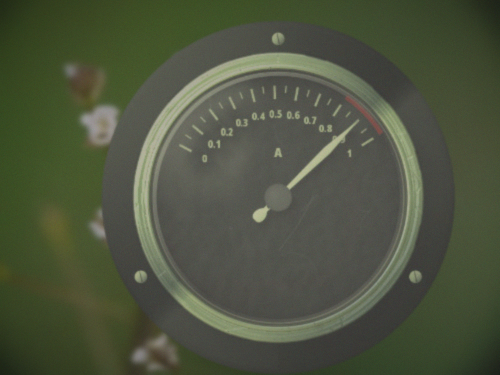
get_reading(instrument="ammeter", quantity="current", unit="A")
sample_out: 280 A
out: 0.9 A
